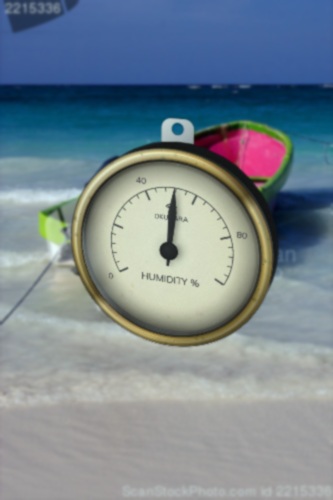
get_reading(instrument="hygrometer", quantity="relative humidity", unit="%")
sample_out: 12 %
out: 52 %
